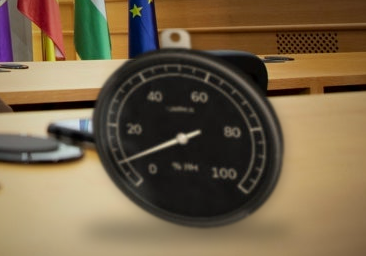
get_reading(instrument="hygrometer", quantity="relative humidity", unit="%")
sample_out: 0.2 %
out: 8 %
